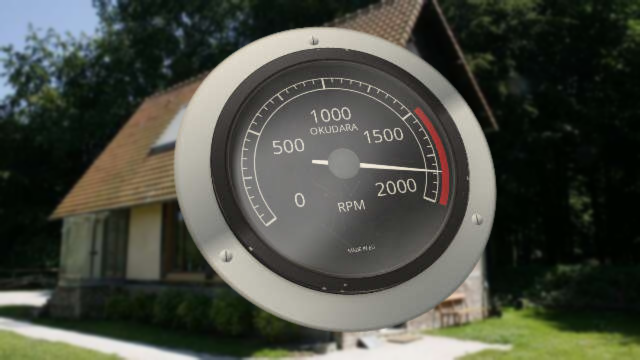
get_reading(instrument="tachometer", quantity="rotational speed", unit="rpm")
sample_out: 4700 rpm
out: 1850 rpm
